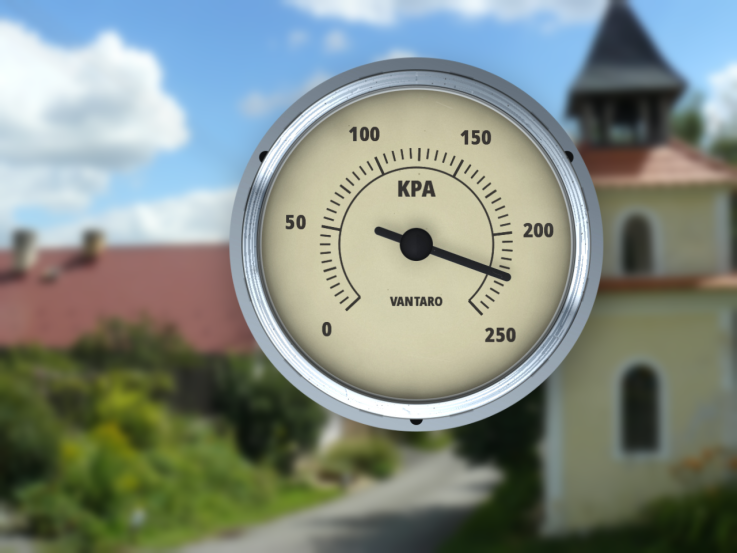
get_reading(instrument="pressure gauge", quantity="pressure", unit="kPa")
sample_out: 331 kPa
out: 225 kPa
